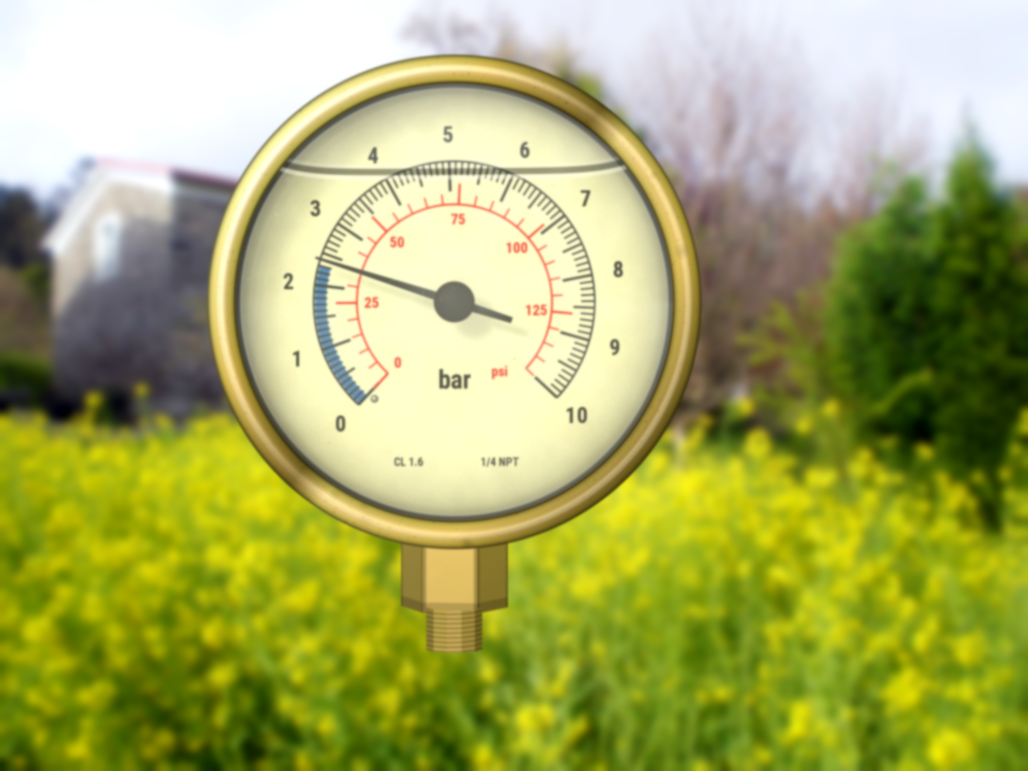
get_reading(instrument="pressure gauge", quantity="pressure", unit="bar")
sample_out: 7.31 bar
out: 2.4 bar
